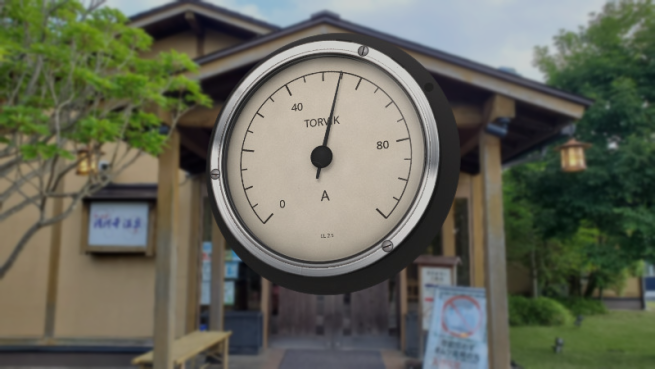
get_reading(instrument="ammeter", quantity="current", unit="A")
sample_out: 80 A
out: 55 A
